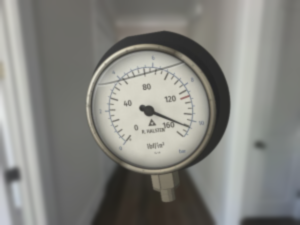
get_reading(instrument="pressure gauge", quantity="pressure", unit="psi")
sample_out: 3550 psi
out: 150 psi
